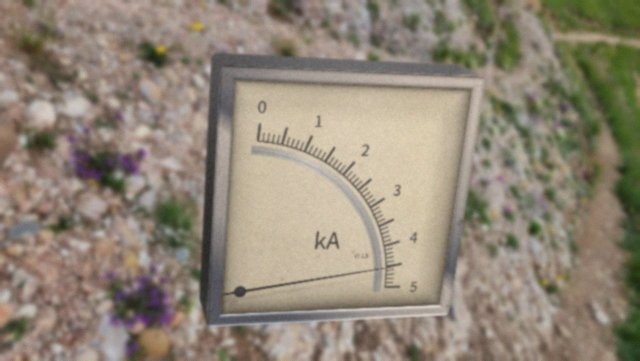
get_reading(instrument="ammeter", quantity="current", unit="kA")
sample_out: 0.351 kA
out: 4.5 kA
